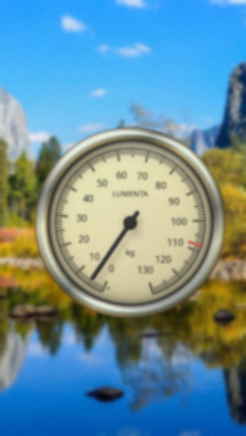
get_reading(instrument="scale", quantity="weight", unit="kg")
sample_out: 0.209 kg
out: 5 kg
